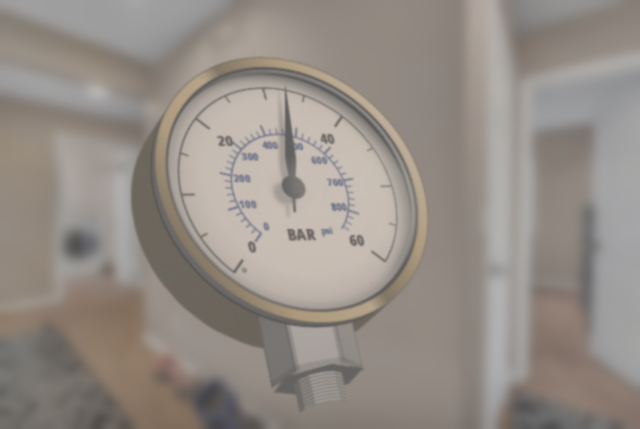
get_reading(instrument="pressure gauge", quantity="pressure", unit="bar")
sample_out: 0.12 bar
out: 32.5 bar
